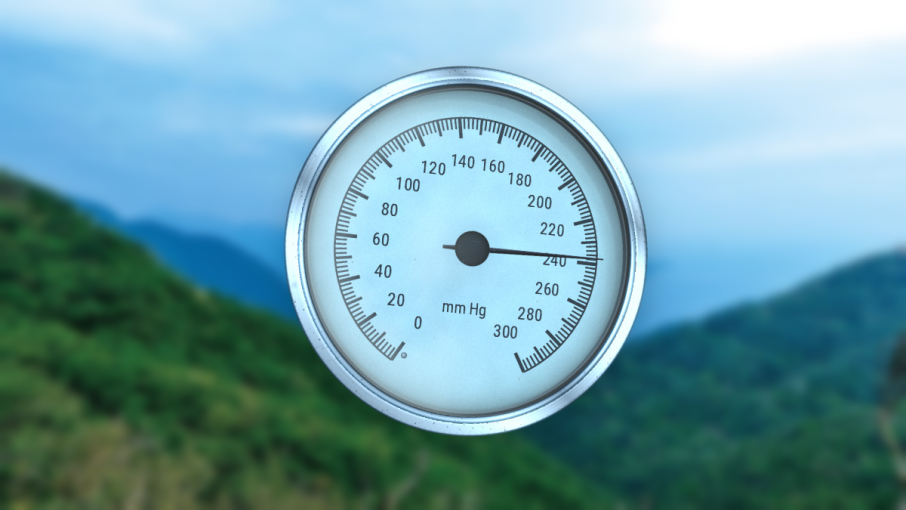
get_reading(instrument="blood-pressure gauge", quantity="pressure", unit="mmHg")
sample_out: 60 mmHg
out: 238 mmHg
